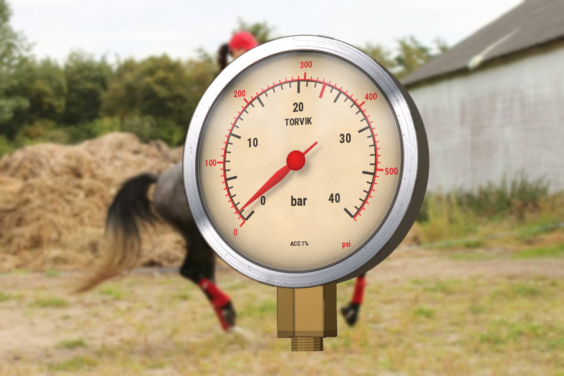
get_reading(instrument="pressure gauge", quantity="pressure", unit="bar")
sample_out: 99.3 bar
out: 1 bar
